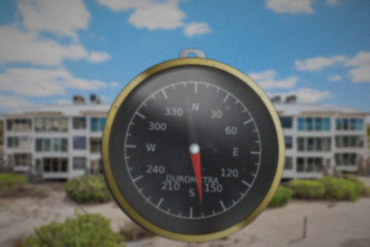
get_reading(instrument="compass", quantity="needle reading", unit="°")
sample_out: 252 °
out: 170 °
